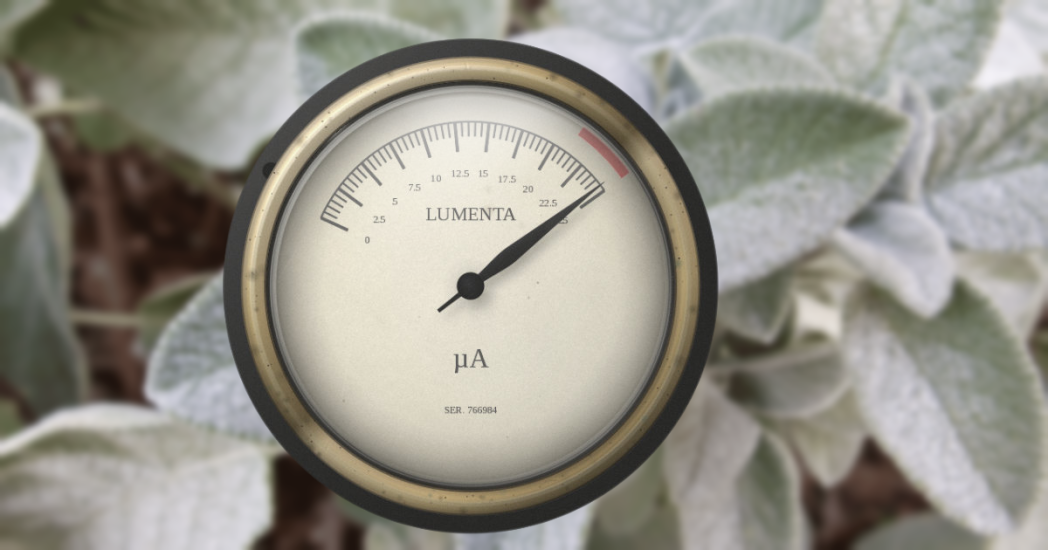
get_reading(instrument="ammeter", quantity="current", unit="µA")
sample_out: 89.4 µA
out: 24.5 µA
